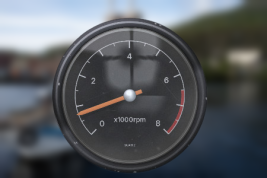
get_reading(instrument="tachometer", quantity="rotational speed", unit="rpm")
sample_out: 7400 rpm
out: 750 rpm
